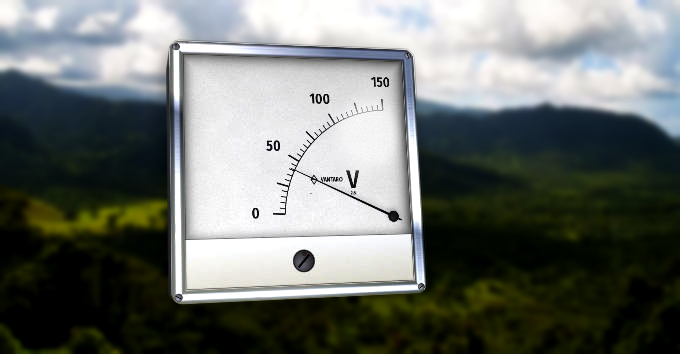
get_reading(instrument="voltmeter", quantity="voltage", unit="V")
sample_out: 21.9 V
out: 40 V
